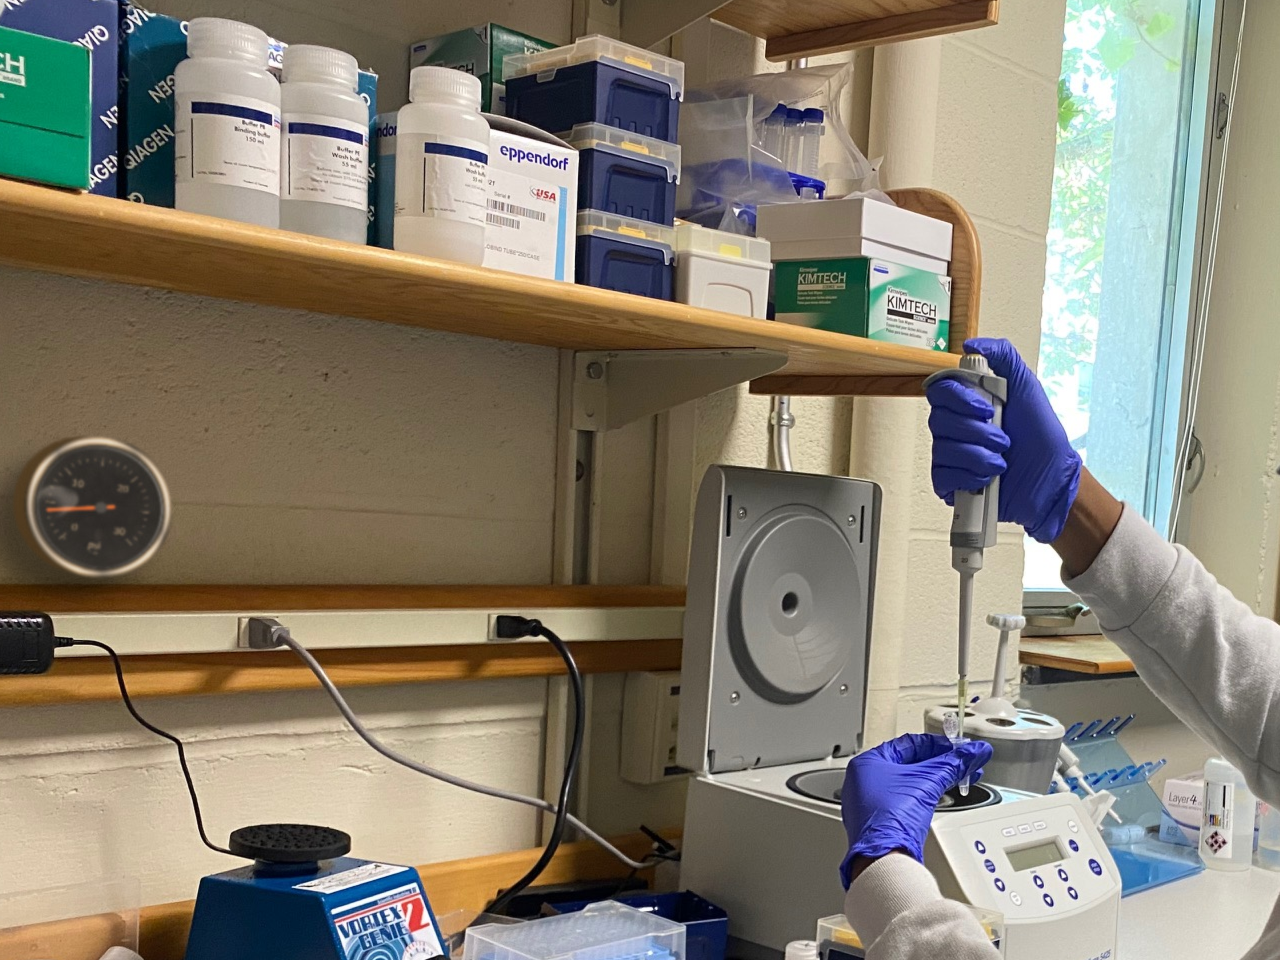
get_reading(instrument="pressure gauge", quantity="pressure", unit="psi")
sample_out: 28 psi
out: 4 psi
